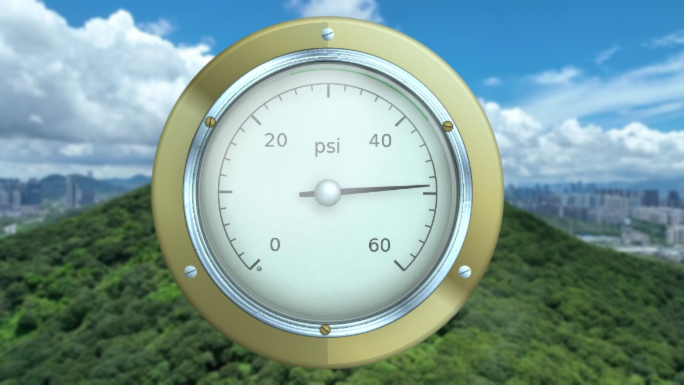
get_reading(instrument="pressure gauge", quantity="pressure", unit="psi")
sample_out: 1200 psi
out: 49 psi
